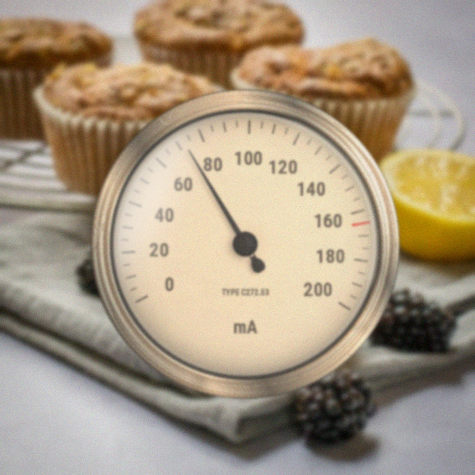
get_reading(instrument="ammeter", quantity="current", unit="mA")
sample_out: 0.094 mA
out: 72.5 mA
